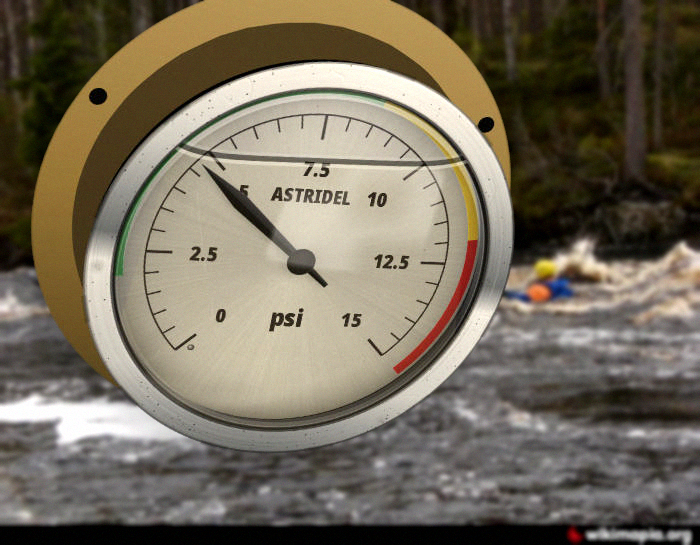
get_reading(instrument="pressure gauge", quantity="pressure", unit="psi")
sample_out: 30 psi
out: 4.75 psi
